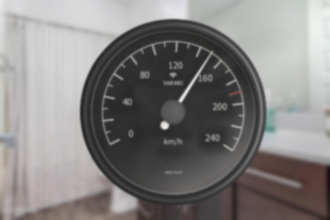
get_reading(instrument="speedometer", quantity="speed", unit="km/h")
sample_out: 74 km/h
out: 150 km/h
